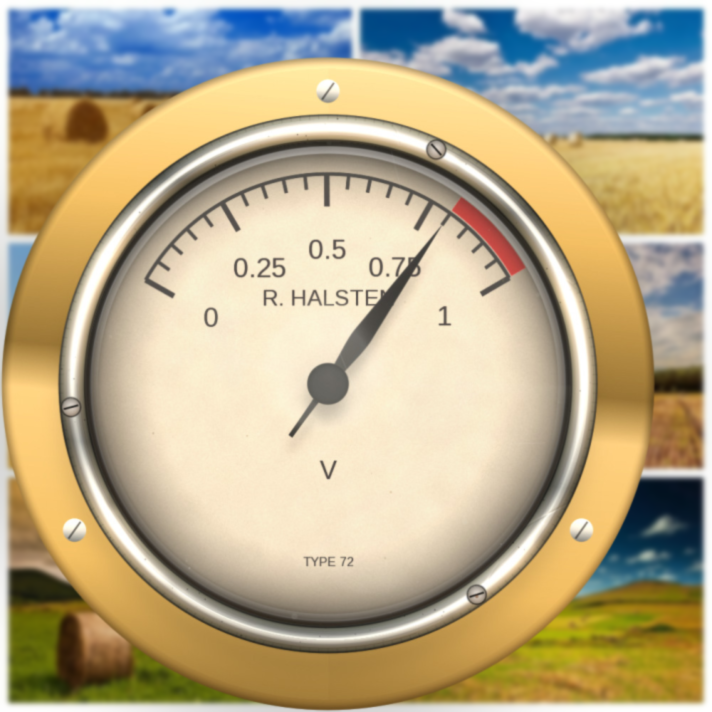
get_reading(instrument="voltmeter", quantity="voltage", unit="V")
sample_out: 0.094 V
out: 0.8 V
